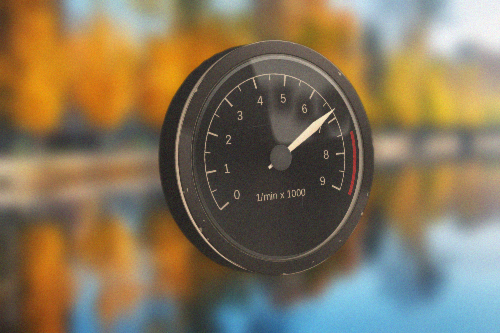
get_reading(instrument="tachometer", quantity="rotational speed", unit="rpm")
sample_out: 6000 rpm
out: 6750 rpm
